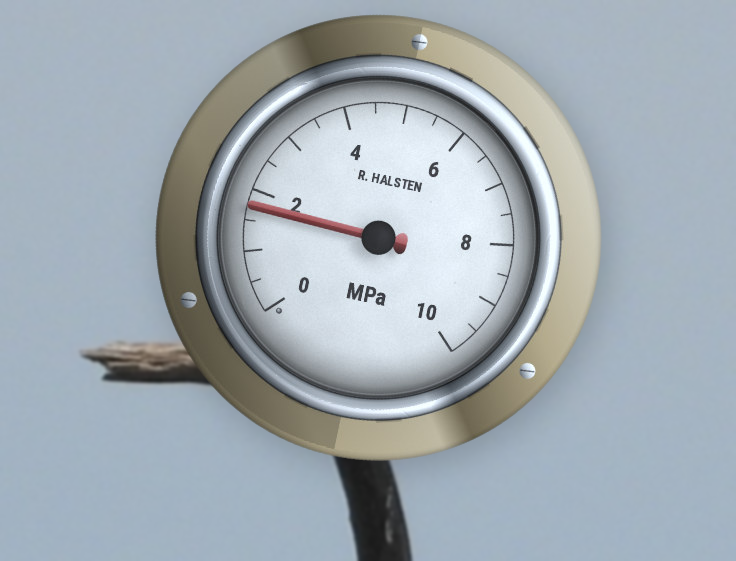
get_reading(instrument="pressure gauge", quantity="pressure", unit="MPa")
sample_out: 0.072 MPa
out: 1.75 MPa
